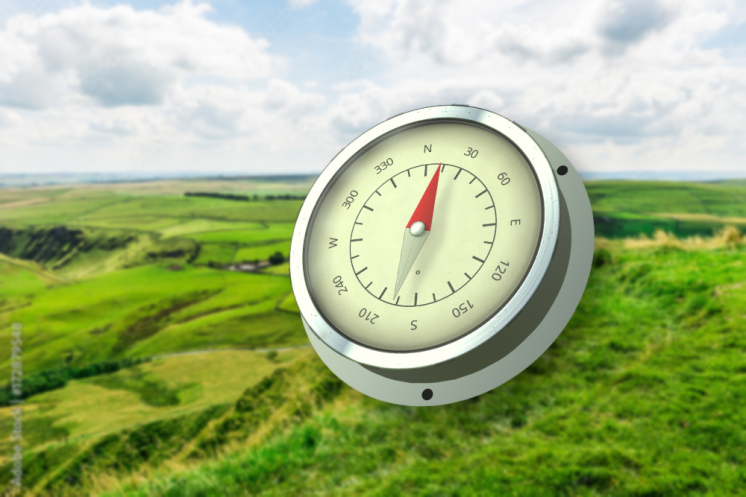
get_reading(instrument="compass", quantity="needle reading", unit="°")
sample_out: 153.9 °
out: 15 °
